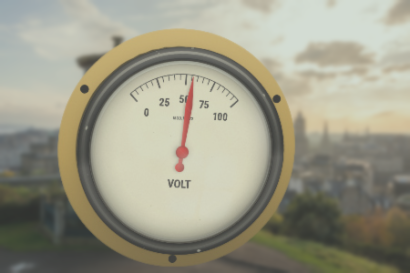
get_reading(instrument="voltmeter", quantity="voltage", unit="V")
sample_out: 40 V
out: 55 V
